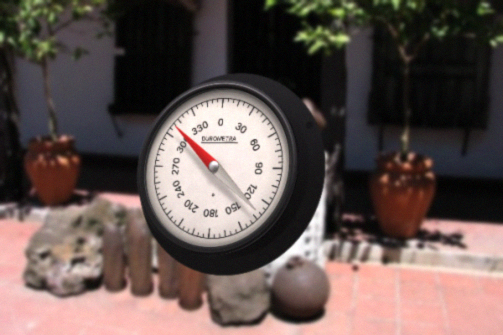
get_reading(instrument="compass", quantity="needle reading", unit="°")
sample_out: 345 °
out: 310 °
